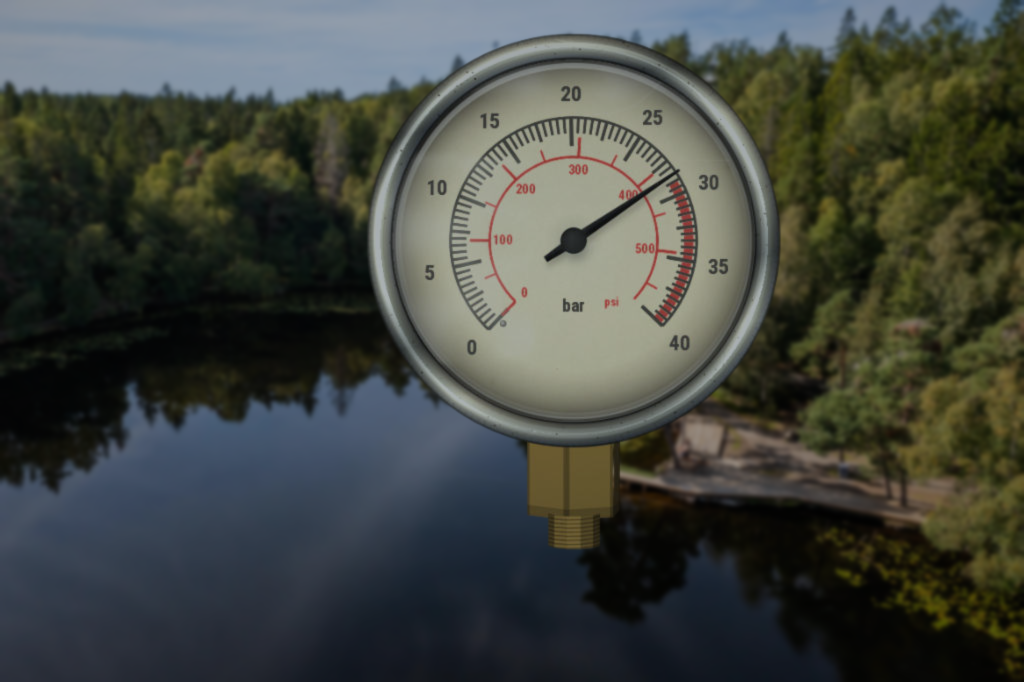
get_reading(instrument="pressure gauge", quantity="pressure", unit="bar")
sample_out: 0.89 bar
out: 28.5 bar
